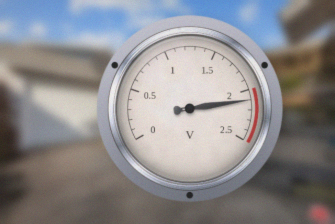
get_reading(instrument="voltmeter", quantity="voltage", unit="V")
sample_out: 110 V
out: 2.1 V
